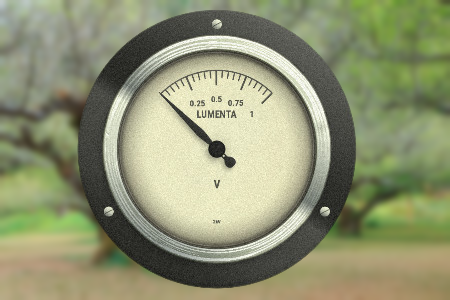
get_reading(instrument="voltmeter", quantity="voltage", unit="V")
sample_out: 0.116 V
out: 0 V
